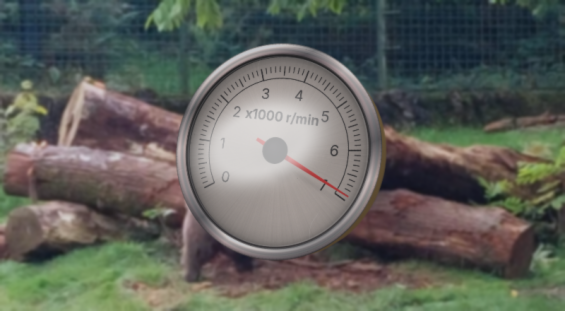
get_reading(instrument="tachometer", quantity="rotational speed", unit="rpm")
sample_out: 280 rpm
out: 6900 rpm
